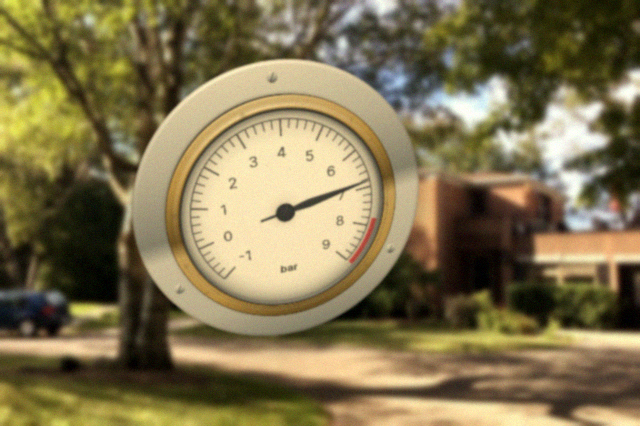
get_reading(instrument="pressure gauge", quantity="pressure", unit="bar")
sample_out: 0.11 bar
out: 6.8 bar
